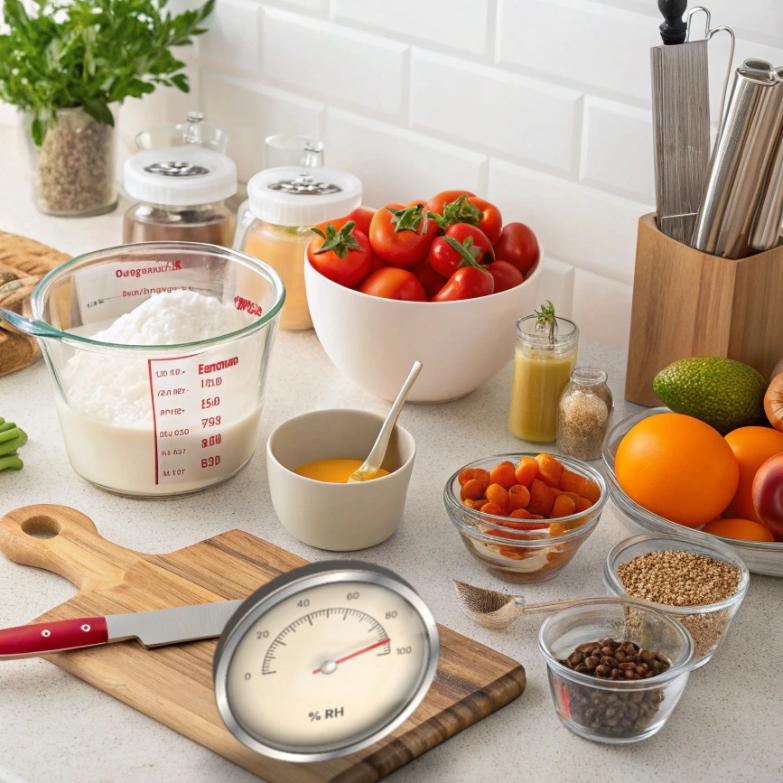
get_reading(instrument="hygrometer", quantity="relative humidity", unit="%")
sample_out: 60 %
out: 90 %
